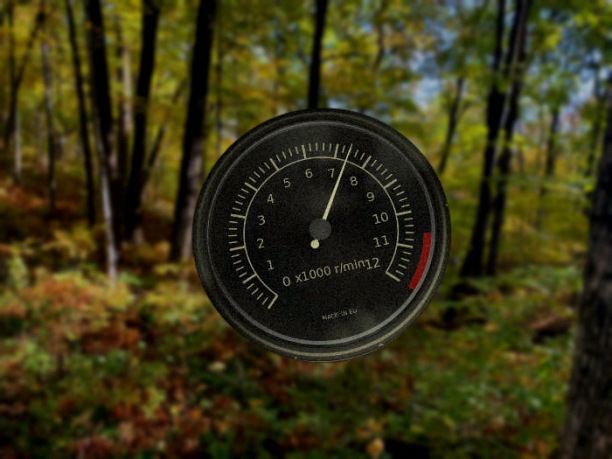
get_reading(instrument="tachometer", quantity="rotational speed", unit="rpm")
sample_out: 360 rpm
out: 7400 rpm
